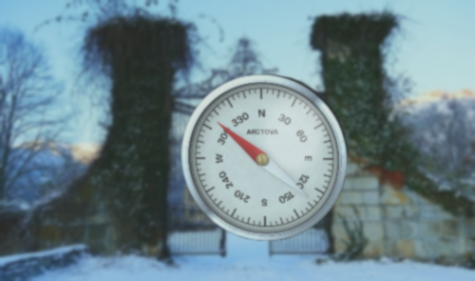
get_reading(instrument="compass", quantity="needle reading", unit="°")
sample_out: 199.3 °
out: 310 °
